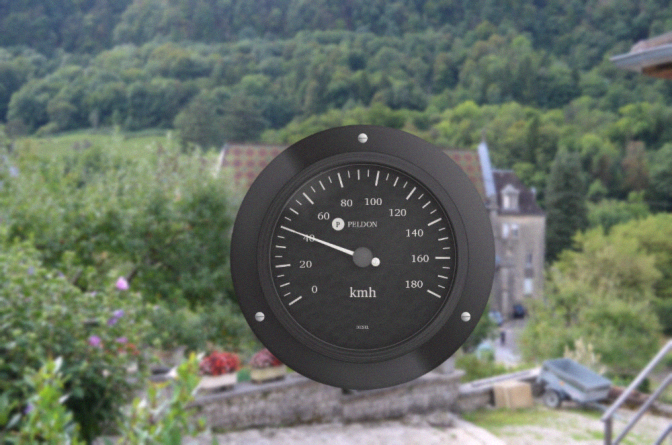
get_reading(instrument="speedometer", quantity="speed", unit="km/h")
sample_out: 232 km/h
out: 40 km/h
